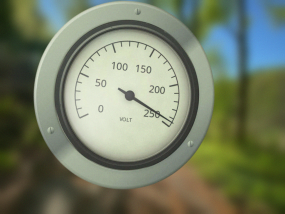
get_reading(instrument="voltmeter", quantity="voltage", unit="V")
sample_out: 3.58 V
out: 245 V
